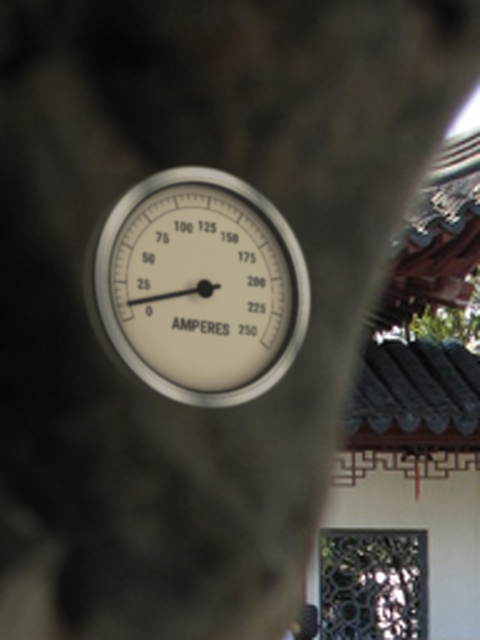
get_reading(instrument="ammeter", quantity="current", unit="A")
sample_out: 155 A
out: 10 A
